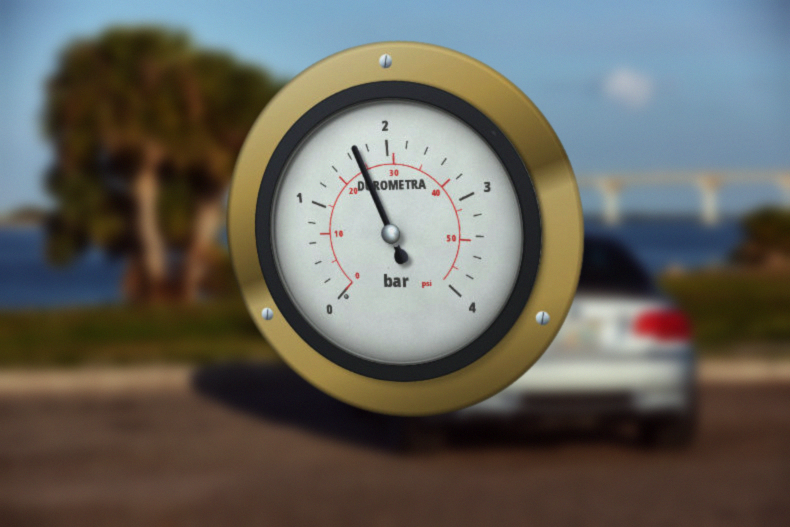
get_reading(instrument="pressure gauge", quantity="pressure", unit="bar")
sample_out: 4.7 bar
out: 1.7 bar
